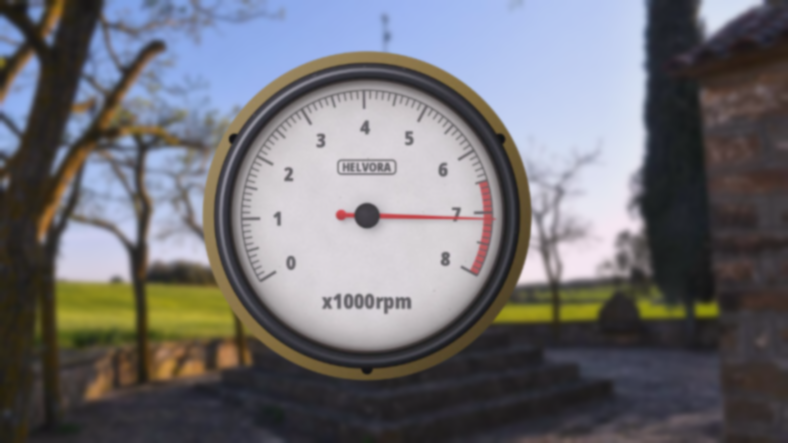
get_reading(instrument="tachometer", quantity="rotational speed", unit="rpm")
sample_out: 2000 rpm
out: 7100 rpm
